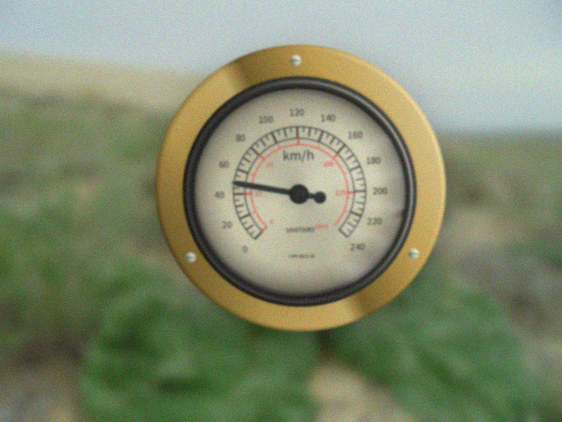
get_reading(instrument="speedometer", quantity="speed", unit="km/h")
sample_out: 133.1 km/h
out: 50 km/h
